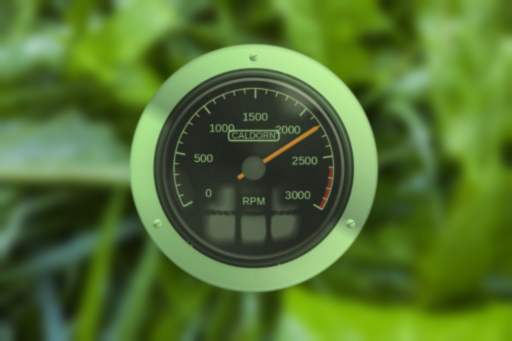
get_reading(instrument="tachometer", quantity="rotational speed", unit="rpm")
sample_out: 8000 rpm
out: 2200 rpm
